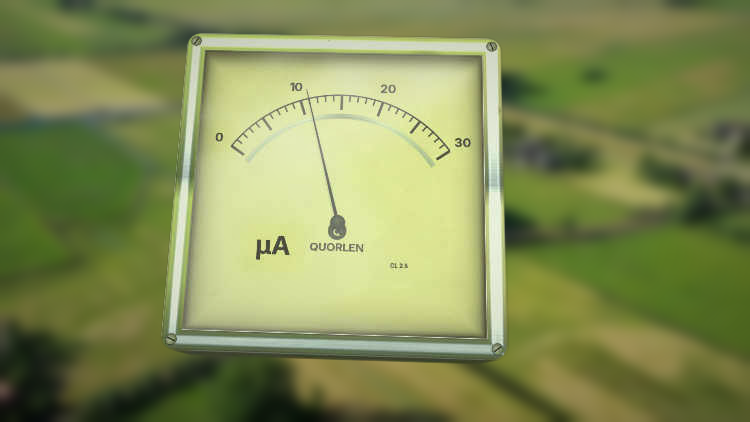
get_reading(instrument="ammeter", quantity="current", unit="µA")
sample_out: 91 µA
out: 11 µA
